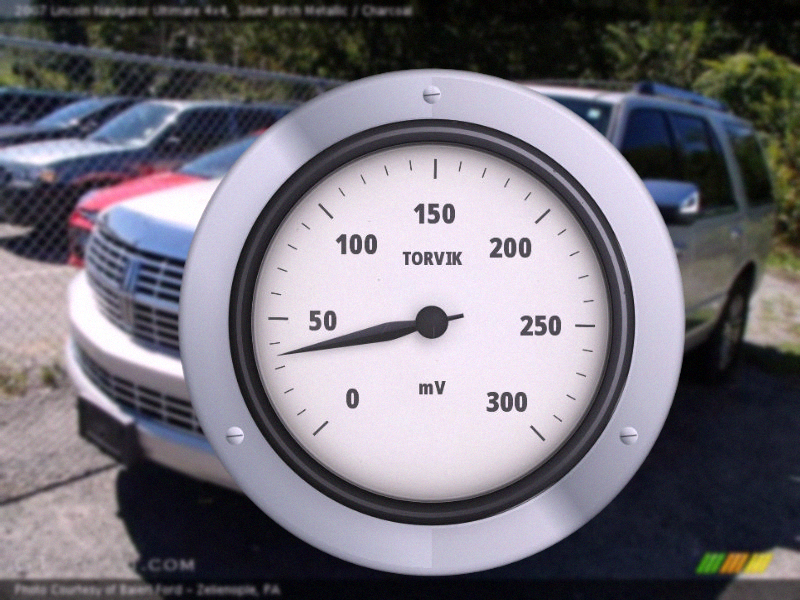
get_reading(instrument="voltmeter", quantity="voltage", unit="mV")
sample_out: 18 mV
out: 35 mV
